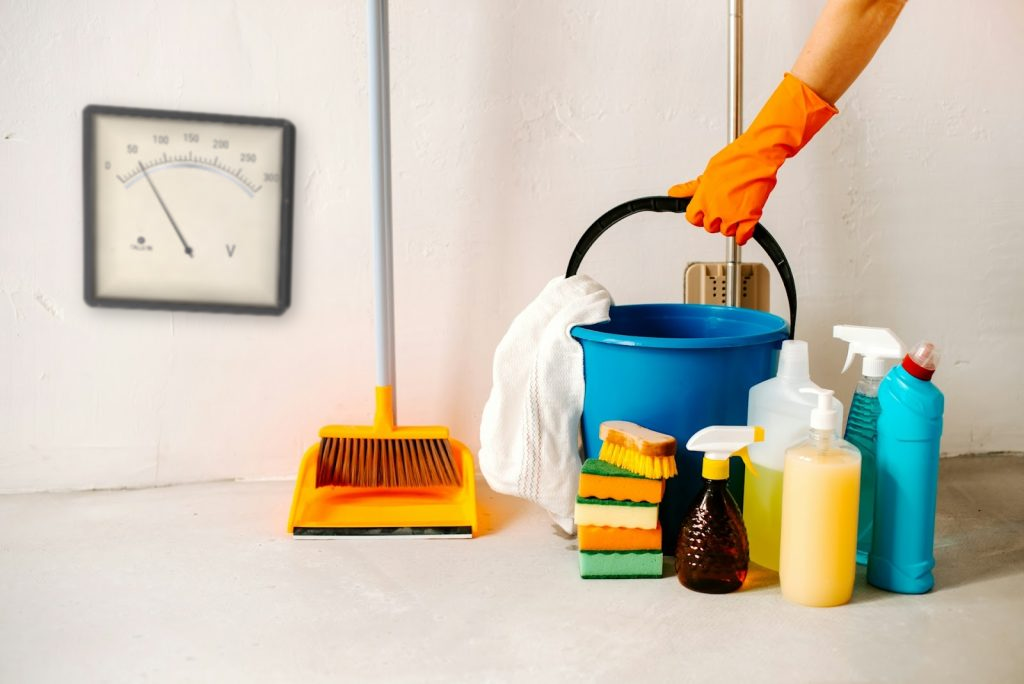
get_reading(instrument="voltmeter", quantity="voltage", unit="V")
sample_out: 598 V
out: 50 V
